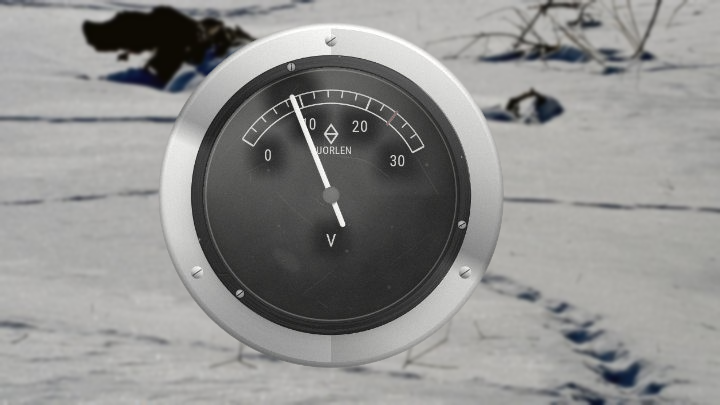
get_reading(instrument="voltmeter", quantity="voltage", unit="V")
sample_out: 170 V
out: 9 V
